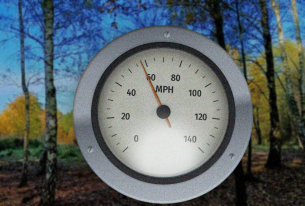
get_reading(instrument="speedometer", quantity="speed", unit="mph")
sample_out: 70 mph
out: 57.5 mph
